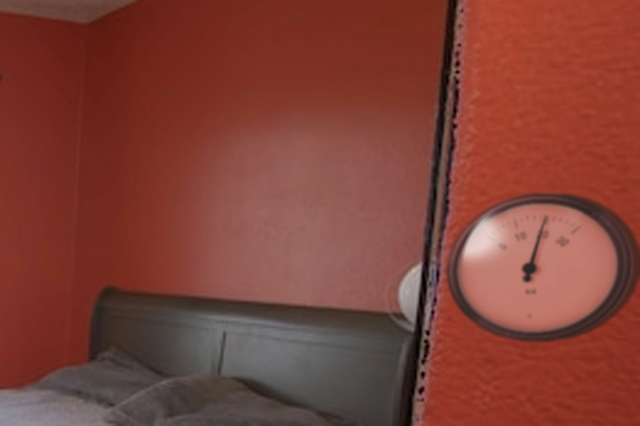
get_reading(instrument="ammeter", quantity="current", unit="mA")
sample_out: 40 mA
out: 20 mA
